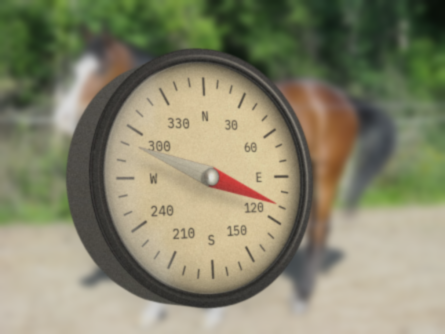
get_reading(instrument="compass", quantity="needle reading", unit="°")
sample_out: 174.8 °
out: 110 °
